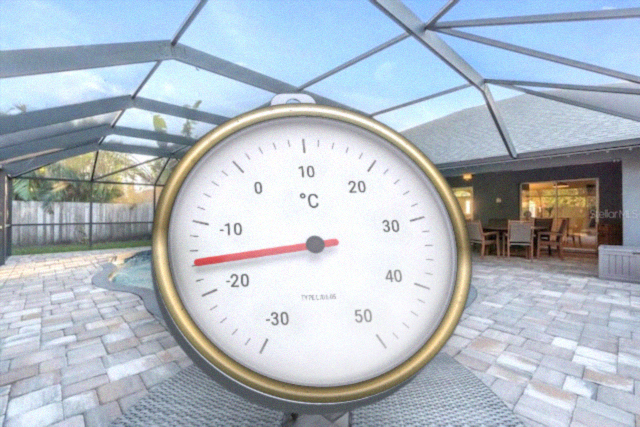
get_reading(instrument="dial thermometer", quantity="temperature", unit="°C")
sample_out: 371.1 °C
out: -16 °C
